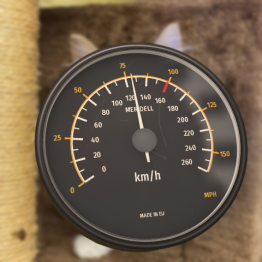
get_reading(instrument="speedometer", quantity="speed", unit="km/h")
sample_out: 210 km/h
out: 125 km/h
